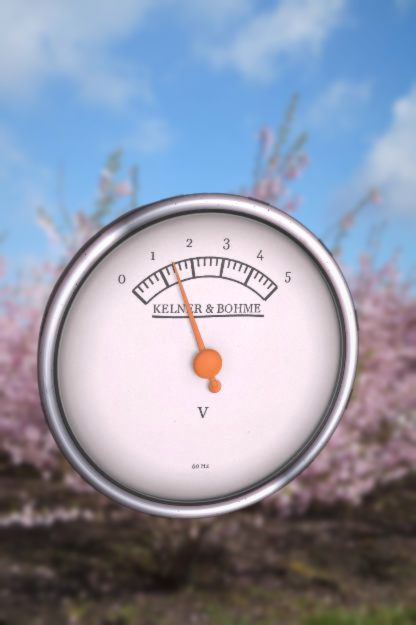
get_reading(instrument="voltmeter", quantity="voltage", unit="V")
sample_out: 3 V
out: 1.4 V
